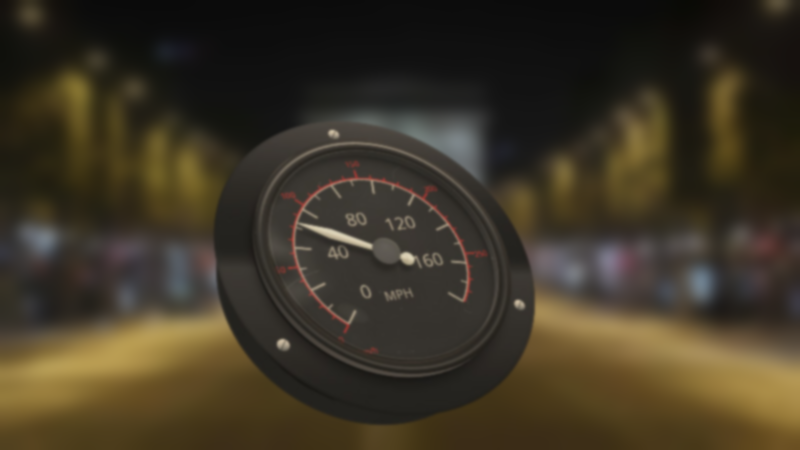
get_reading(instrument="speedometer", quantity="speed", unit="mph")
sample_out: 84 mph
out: 50 mph
